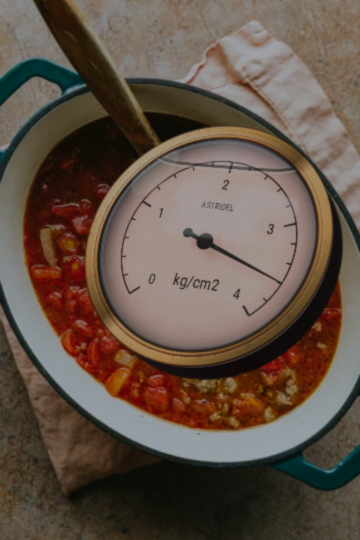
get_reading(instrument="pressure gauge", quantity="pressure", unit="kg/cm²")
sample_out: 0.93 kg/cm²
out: 3.6 kg/cm²
